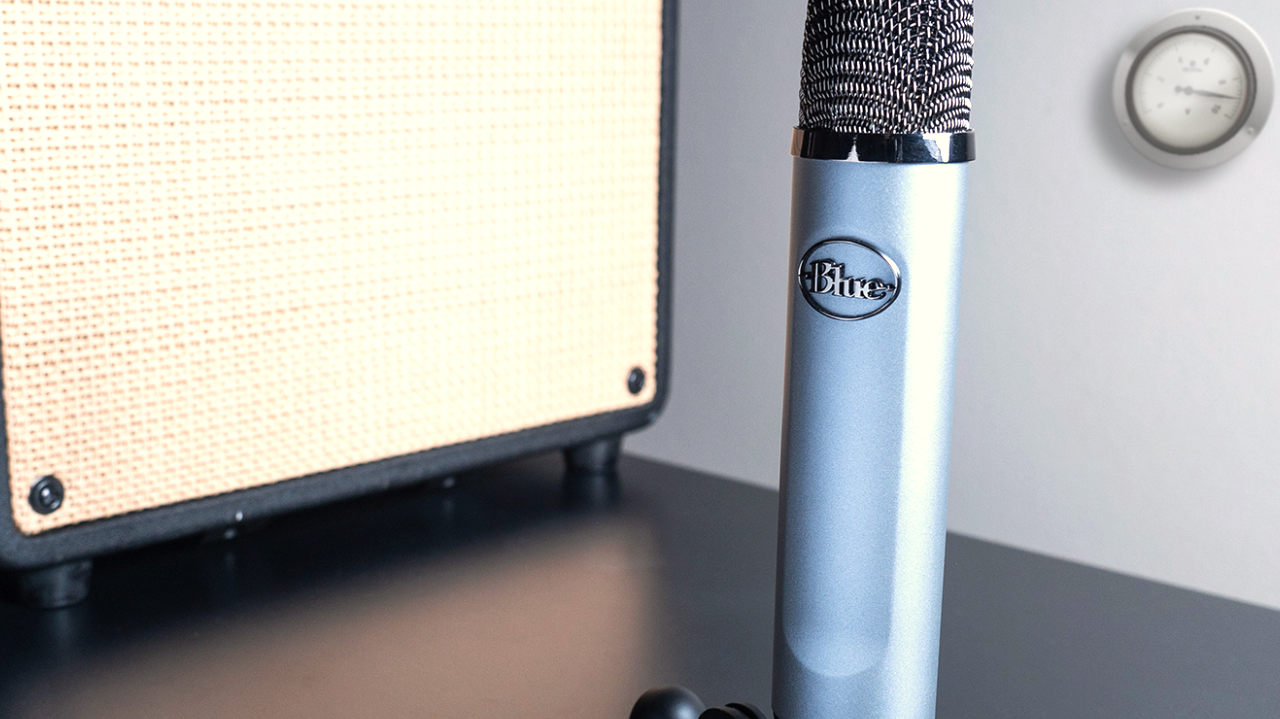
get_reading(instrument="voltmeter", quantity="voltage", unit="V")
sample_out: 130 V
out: 9 V
